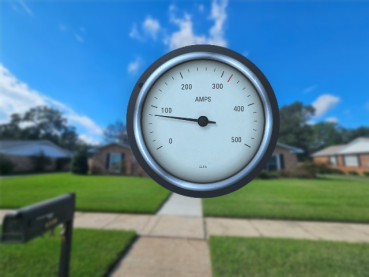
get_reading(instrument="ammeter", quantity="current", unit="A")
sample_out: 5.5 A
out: 80 A
